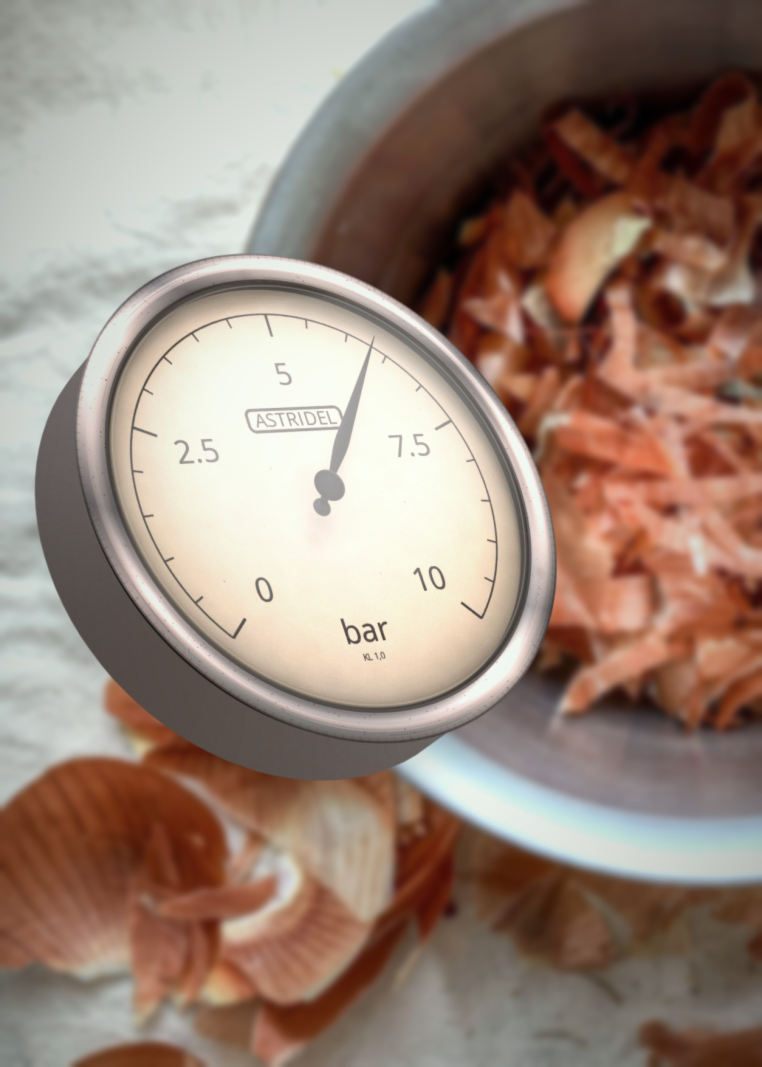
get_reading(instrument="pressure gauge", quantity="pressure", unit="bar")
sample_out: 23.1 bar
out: 6.25 bar
